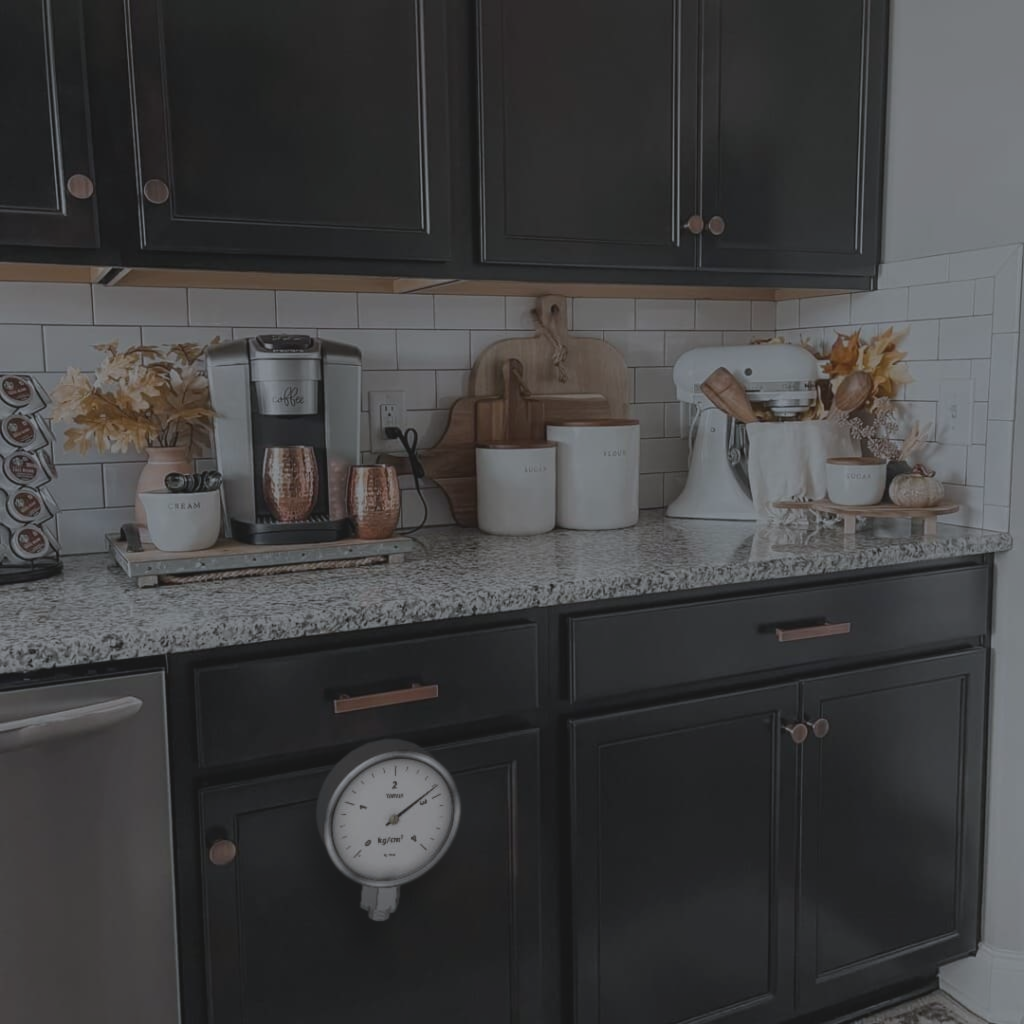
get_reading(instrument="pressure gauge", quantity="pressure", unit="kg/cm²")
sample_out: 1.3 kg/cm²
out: 2.8 kg/cm²
